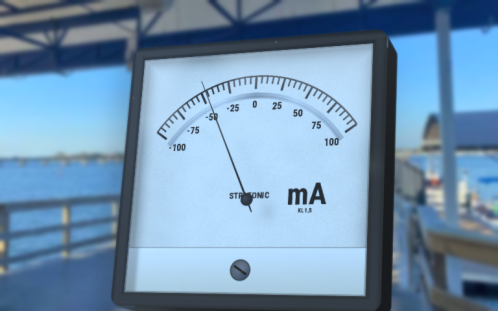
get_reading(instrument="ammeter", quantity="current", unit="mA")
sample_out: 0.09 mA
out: -45 mA
